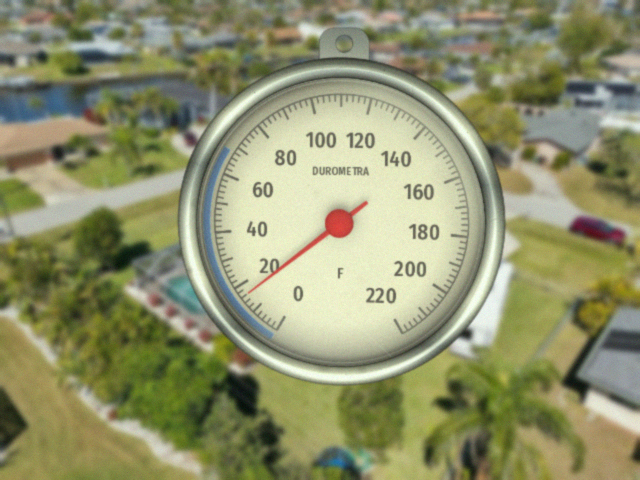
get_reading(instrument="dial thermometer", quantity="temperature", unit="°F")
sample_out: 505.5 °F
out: 16 °F
